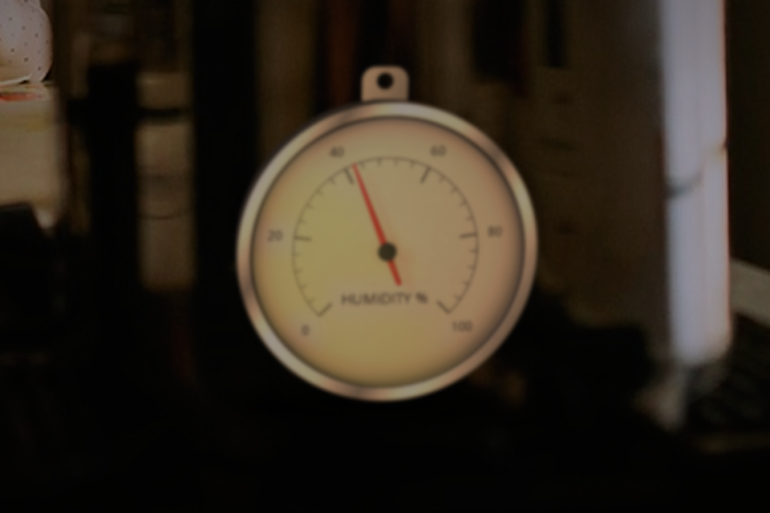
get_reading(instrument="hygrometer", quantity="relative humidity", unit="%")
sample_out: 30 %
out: 42 %
